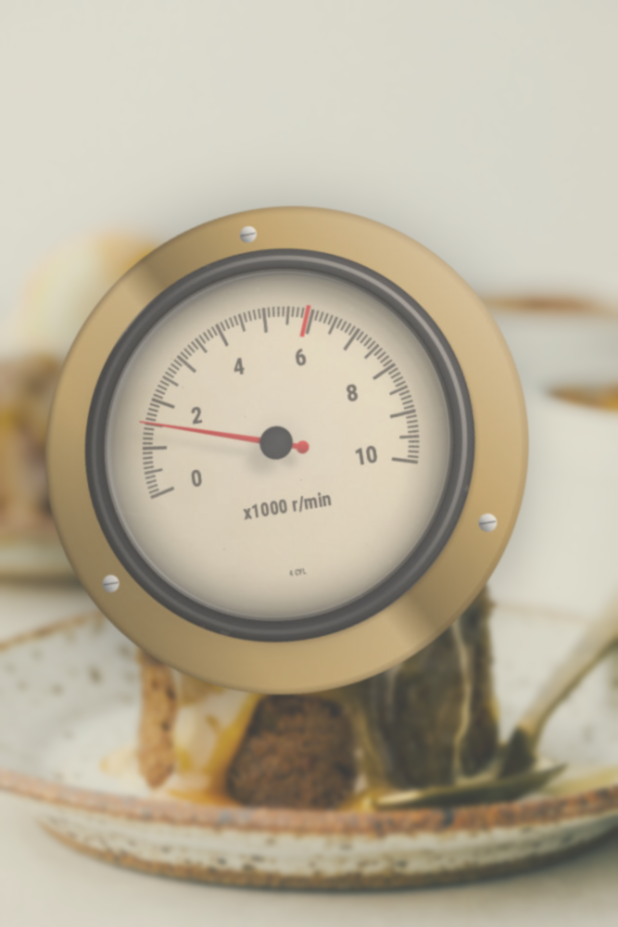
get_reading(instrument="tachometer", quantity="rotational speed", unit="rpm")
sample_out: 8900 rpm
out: 1500 rpm
